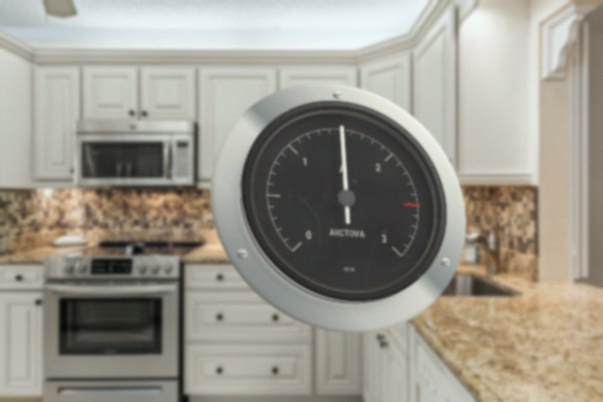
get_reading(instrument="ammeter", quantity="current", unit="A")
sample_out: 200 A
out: 1.5 A
